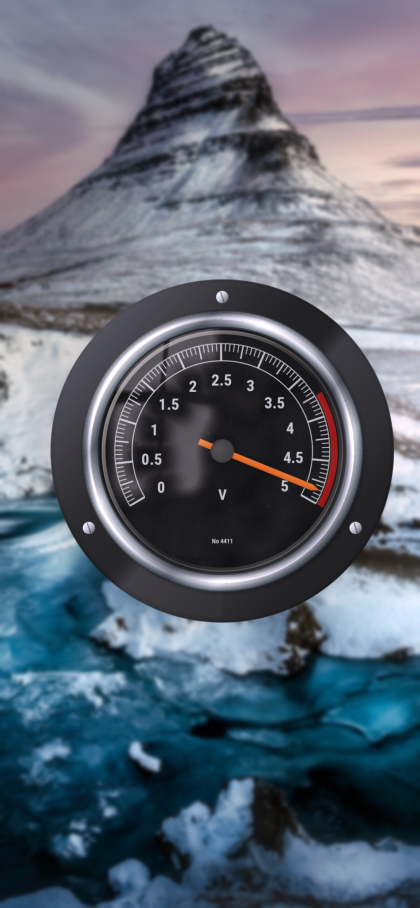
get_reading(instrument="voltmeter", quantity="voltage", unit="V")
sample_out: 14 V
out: 4.85 V
